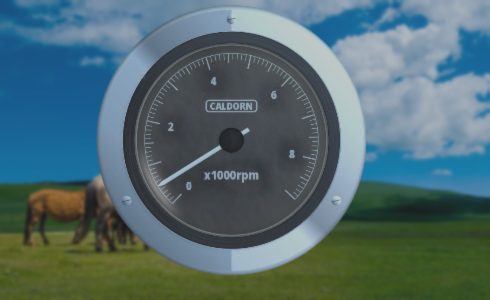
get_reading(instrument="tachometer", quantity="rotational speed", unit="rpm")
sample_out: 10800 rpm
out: 500 rpm
